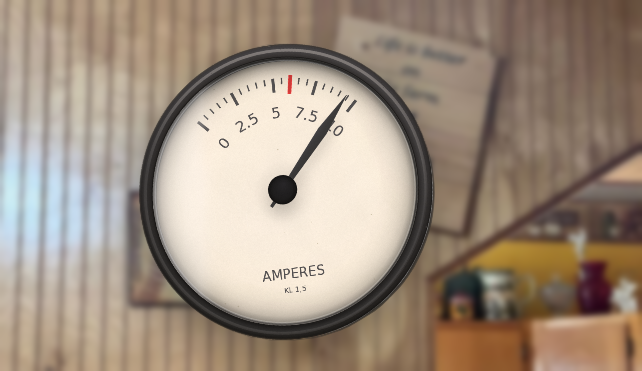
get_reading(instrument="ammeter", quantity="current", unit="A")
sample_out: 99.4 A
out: 9.5 A
